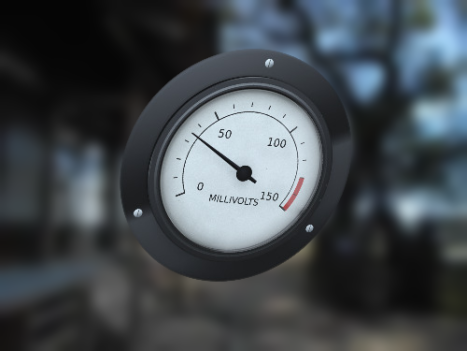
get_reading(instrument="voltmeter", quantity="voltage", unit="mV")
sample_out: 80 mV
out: 35 mV
